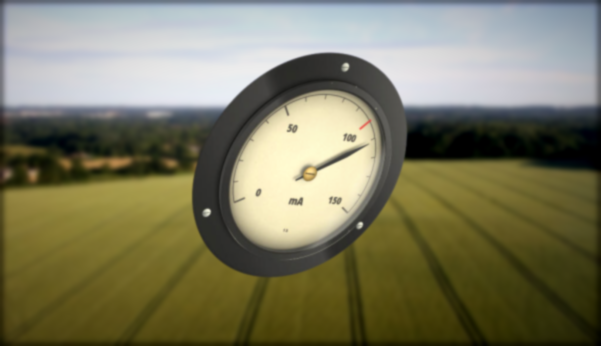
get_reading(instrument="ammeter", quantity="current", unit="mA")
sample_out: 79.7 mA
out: 110 mA
